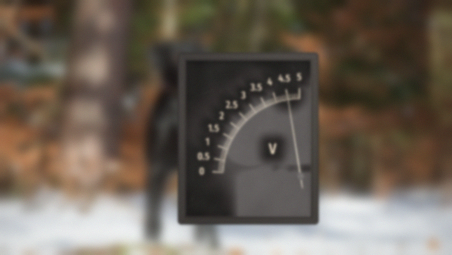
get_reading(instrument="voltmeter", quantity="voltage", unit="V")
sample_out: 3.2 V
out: 4.5 V
